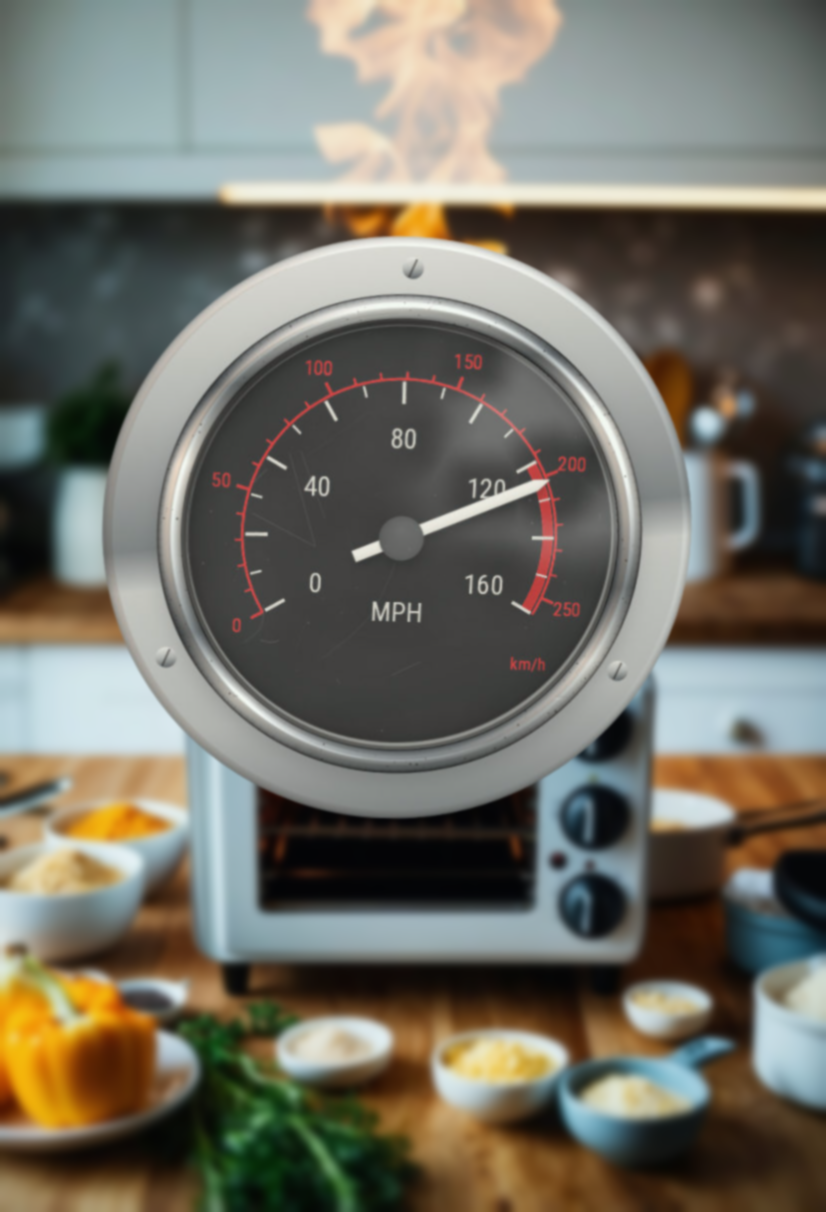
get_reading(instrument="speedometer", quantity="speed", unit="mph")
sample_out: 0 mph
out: 125 mph
